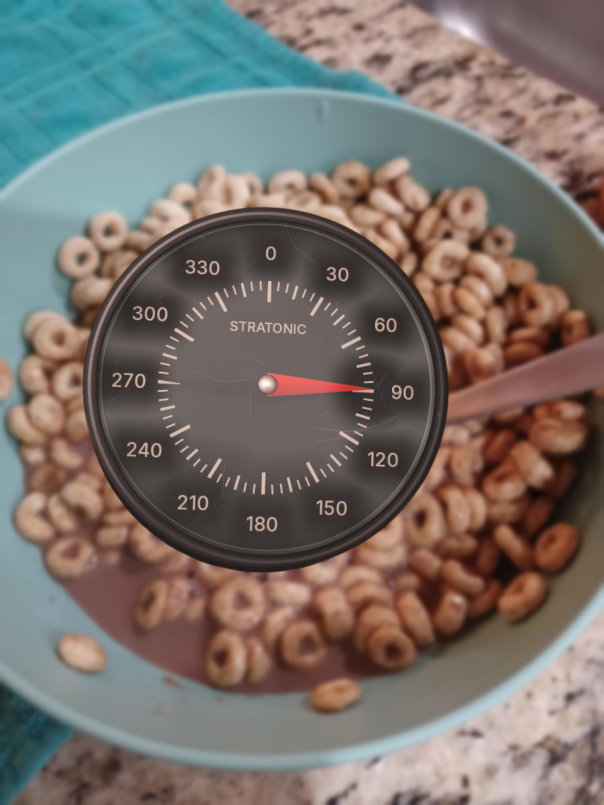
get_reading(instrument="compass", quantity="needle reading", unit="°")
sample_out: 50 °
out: 90 °
